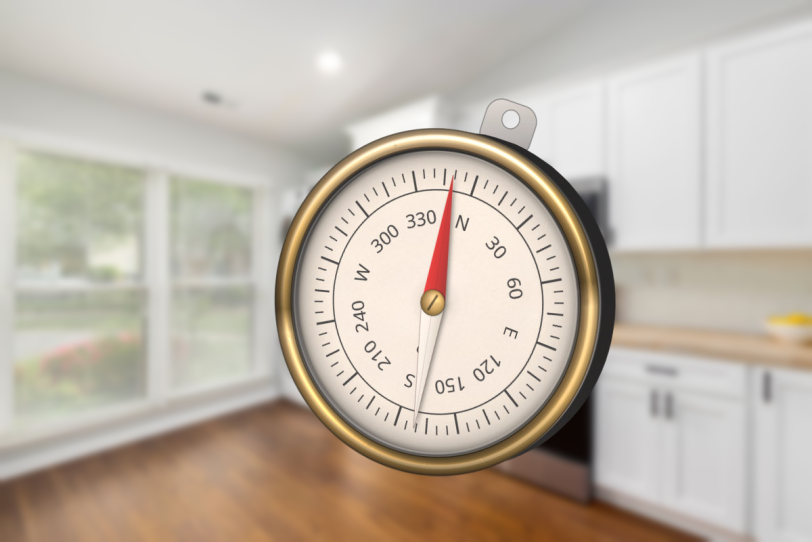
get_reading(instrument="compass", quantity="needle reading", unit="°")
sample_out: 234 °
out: 350 °
